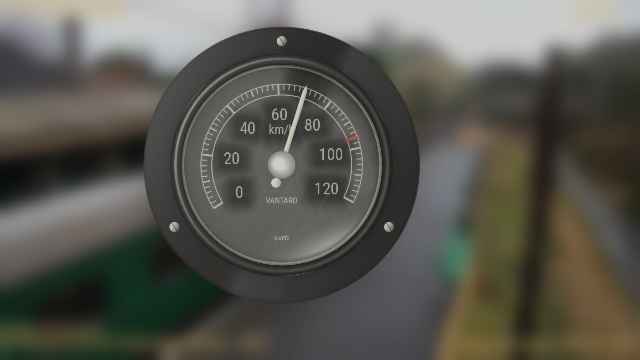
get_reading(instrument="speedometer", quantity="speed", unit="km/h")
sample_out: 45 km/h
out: 70 km/h
